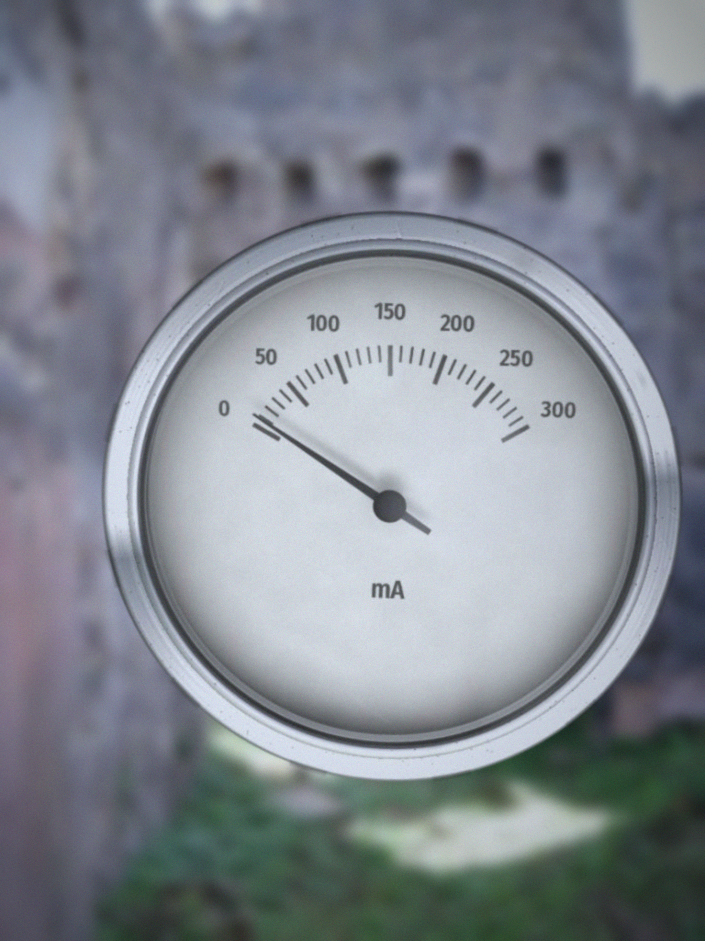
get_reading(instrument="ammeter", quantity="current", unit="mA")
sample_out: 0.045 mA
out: 10 mA
